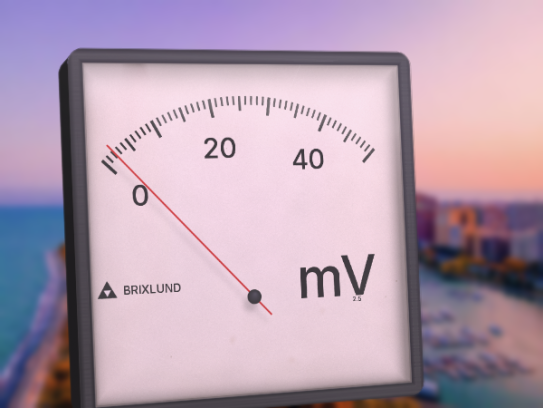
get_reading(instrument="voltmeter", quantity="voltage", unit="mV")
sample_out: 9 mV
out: 2 mV
